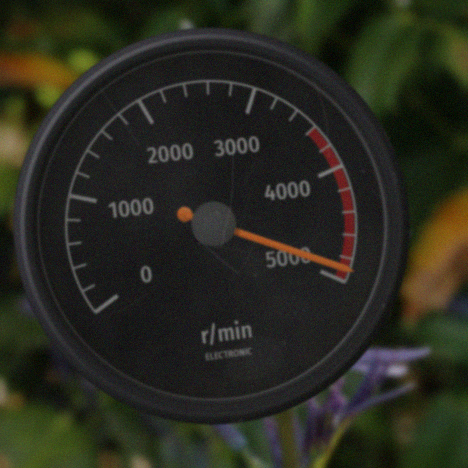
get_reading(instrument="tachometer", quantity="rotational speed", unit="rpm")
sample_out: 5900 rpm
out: 4900 rpm
